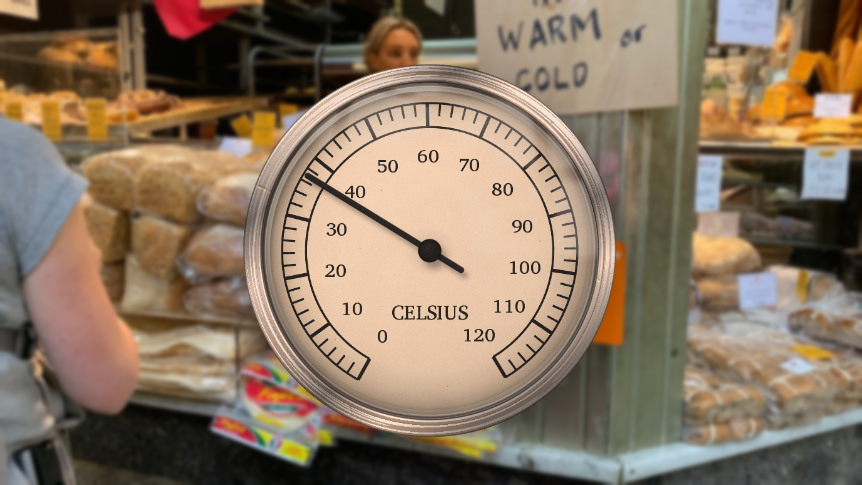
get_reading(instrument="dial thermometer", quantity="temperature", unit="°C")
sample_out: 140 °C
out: 37 °C
